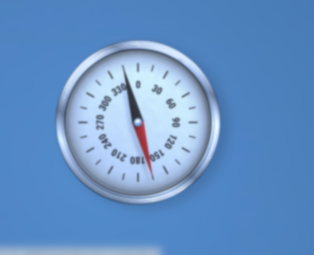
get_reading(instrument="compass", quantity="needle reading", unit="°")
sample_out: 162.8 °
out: 165 °
